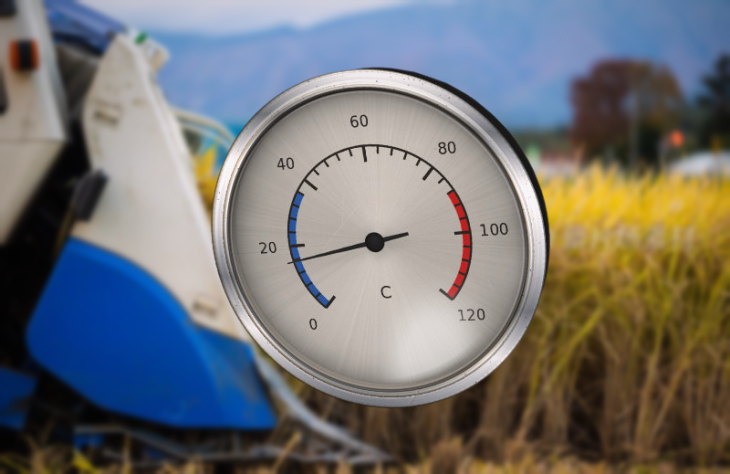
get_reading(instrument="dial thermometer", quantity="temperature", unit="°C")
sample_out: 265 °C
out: 16 °C
